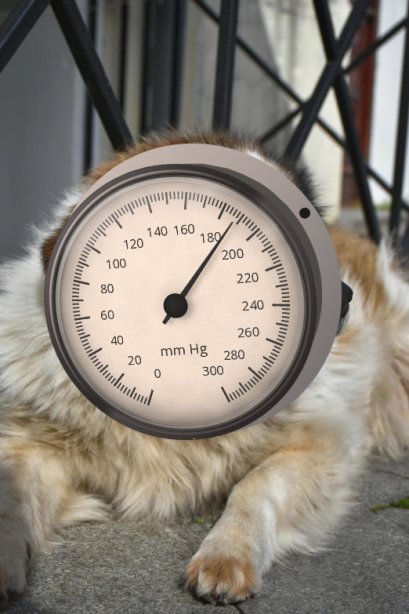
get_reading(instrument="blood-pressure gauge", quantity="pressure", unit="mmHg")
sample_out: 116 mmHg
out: 188 mmHg
